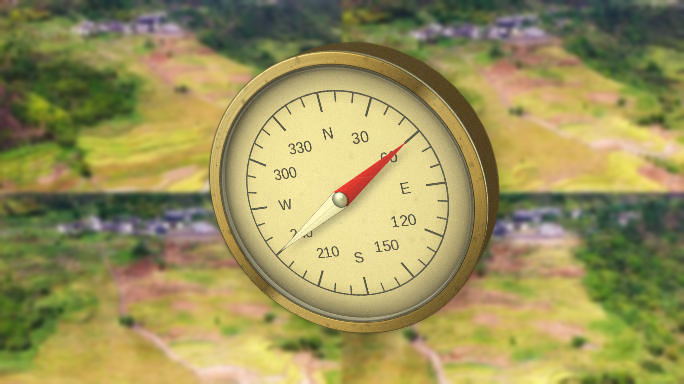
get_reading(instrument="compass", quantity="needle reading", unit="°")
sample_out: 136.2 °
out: 60 °
